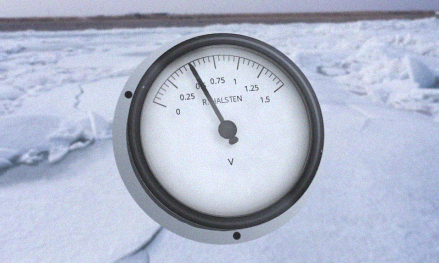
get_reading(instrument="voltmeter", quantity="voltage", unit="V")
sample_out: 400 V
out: 0.5 V
